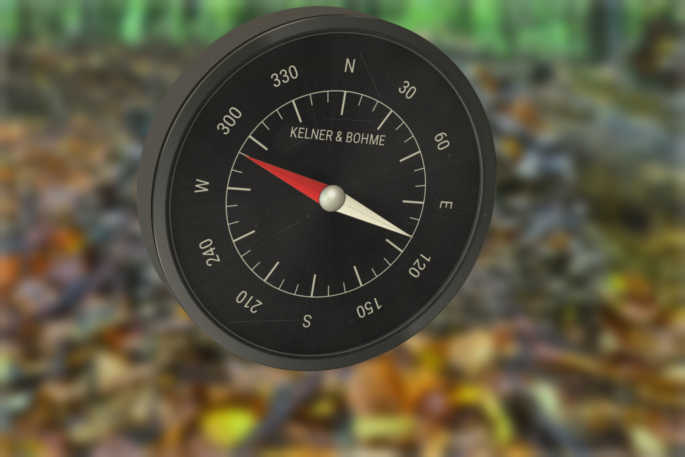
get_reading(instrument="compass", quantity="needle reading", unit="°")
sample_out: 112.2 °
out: 290 °
